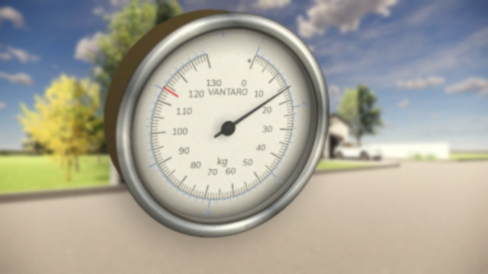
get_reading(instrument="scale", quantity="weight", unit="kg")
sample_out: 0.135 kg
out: 15 kg
